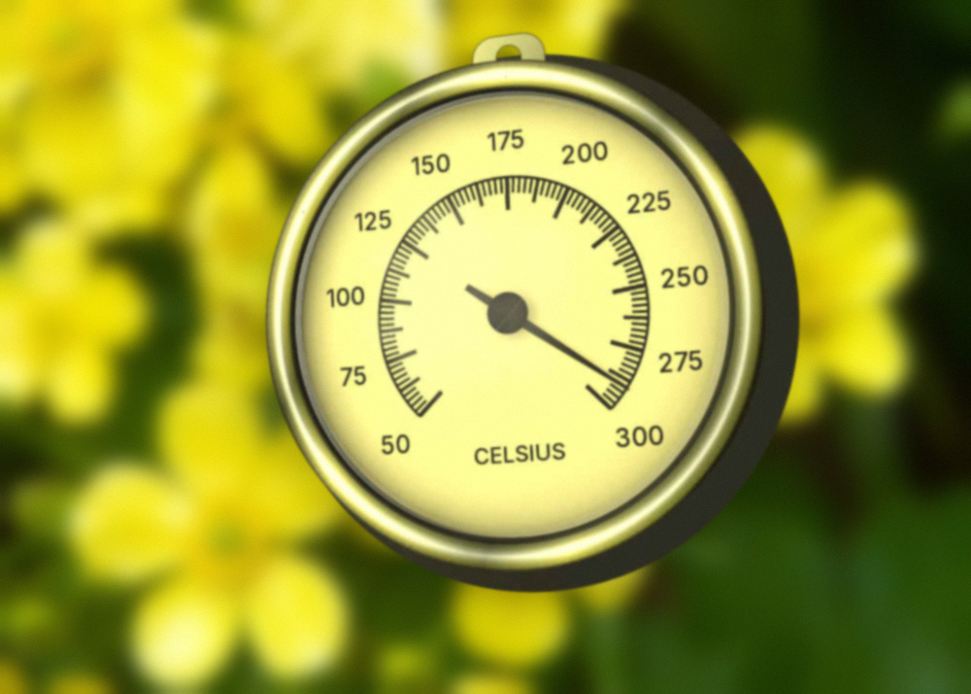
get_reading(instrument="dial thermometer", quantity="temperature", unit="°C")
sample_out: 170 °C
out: 290 °C
